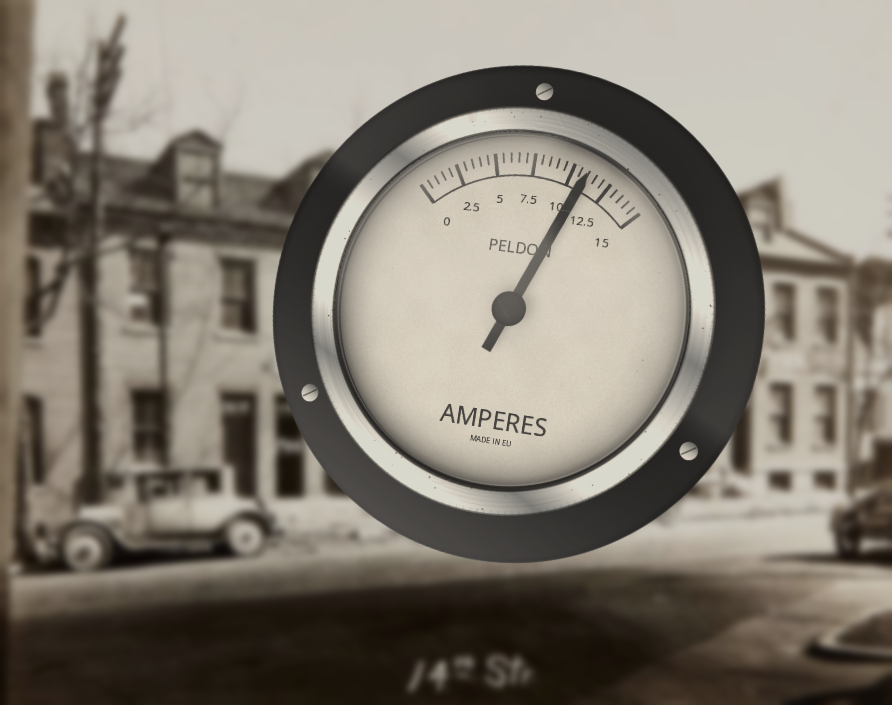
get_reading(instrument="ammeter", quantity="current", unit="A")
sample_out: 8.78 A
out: 11 A
